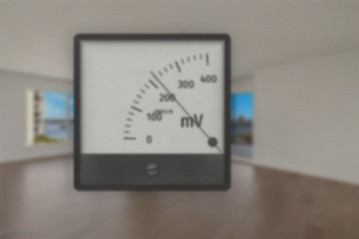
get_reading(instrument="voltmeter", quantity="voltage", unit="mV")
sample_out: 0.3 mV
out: 220 mV
